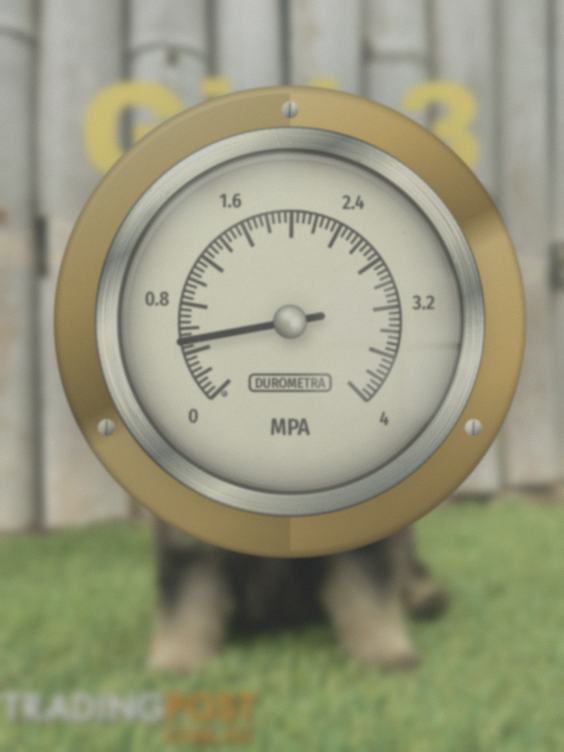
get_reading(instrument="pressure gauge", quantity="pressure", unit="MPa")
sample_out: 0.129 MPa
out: 0.5 MPa
